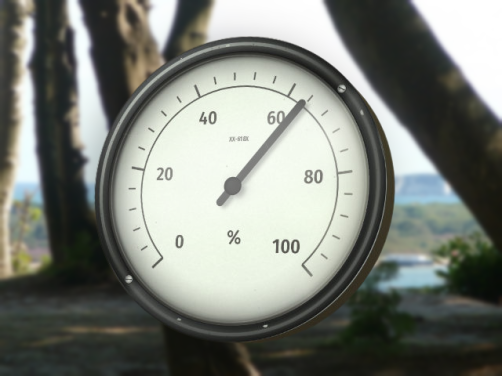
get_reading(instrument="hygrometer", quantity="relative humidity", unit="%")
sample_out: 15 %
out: 64 %
